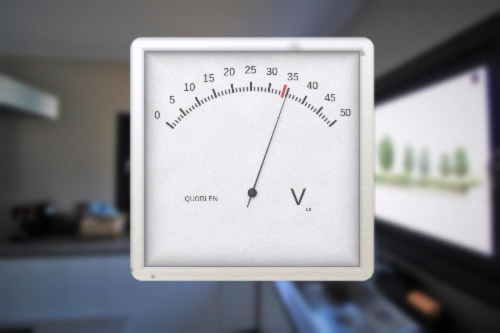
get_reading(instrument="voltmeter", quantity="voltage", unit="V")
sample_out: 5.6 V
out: 35 V
